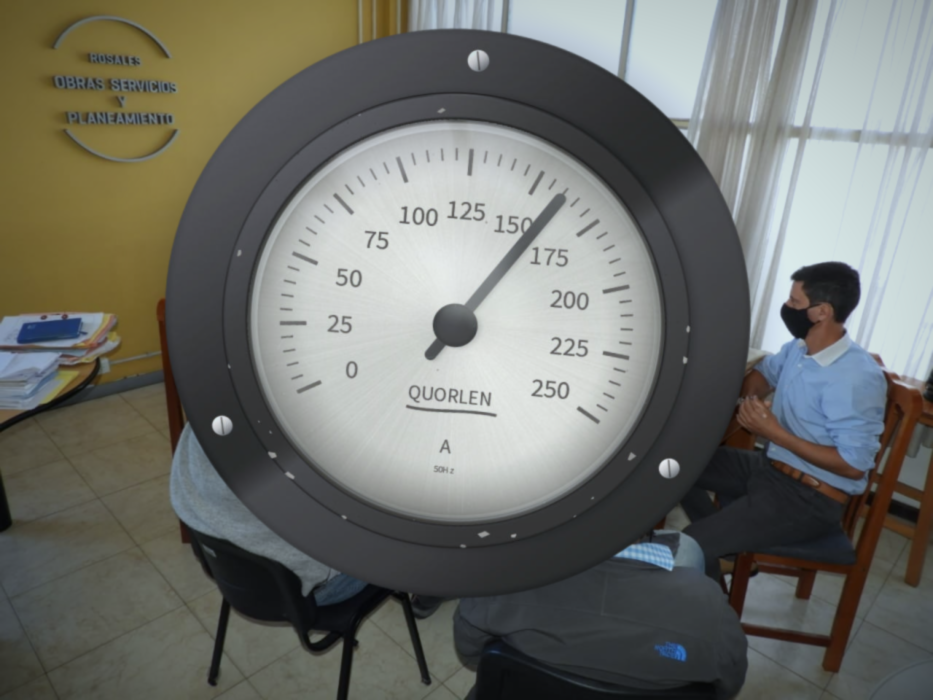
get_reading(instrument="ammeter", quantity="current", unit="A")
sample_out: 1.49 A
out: 160 A
